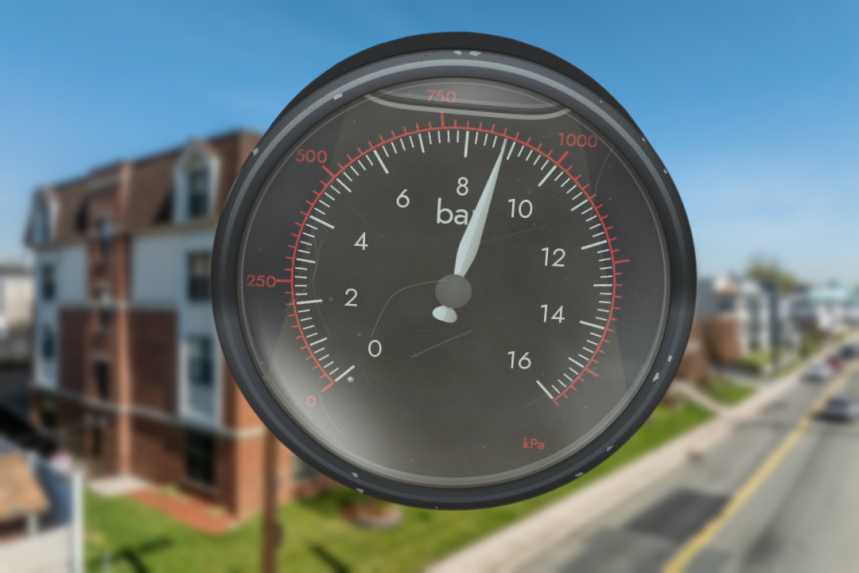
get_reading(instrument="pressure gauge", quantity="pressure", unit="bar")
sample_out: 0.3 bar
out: 8.8 bar
